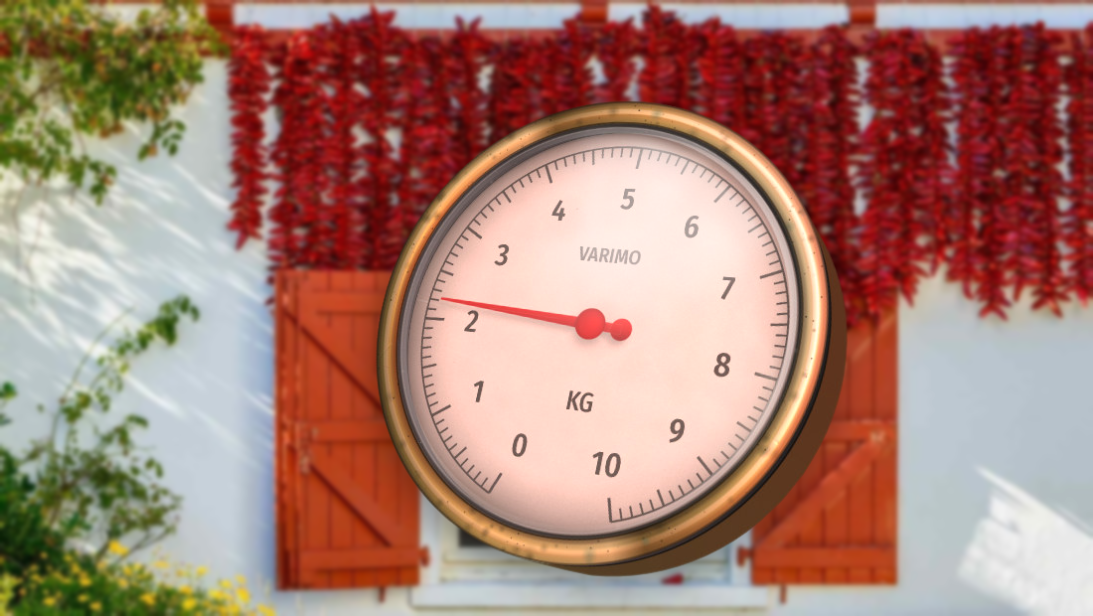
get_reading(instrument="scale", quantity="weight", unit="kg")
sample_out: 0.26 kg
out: 2.2 kg
